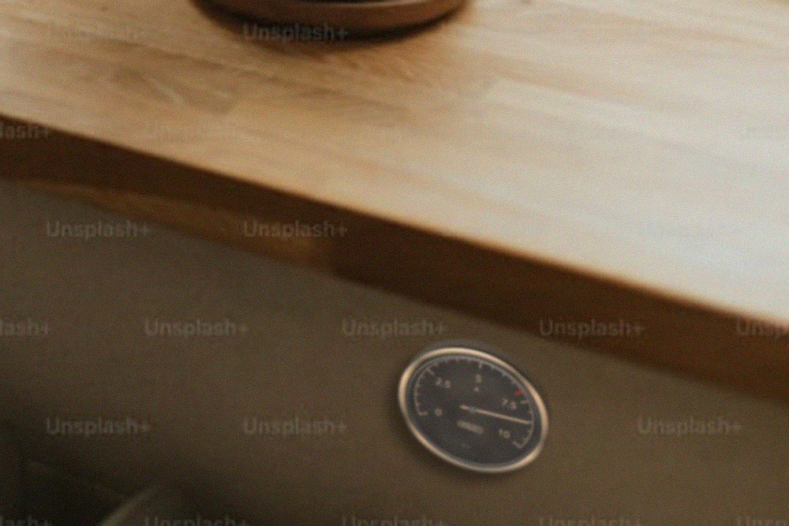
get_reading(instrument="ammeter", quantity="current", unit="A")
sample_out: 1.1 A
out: 8.5 A
